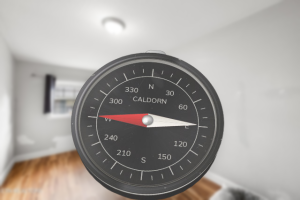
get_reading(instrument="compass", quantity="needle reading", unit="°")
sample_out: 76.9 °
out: 270 °
